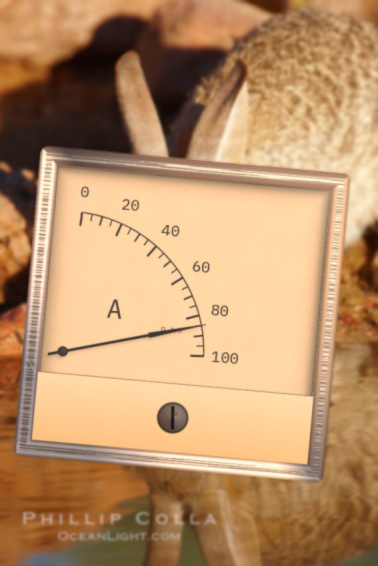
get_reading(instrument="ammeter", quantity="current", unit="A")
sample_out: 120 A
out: 85 A
